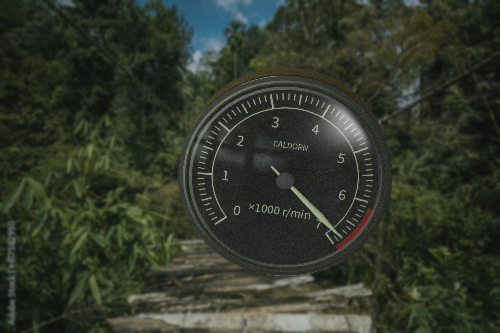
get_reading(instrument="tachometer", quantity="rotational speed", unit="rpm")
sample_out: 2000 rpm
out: 6800 rpm
